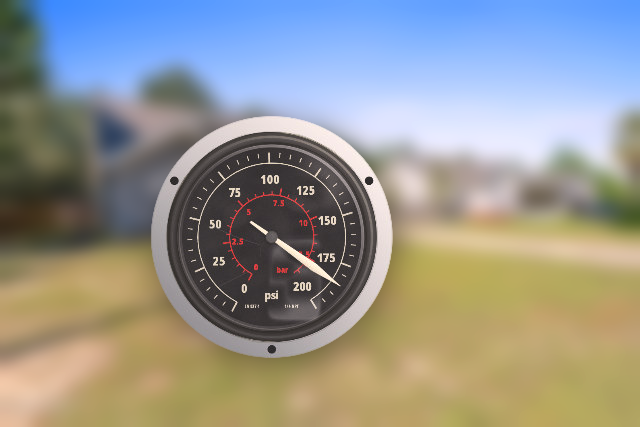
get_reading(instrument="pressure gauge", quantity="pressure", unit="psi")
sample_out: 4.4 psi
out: 185 psi
